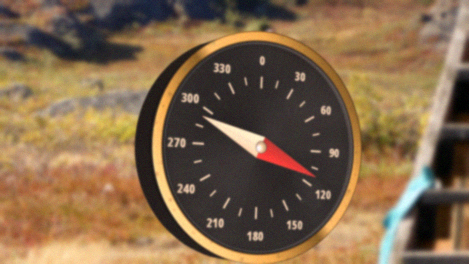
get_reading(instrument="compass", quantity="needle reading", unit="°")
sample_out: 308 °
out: 112.5 °
